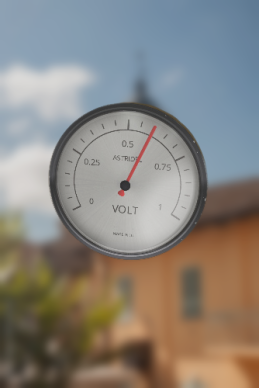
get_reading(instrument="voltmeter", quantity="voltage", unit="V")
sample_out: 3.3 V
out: 0.6 V
